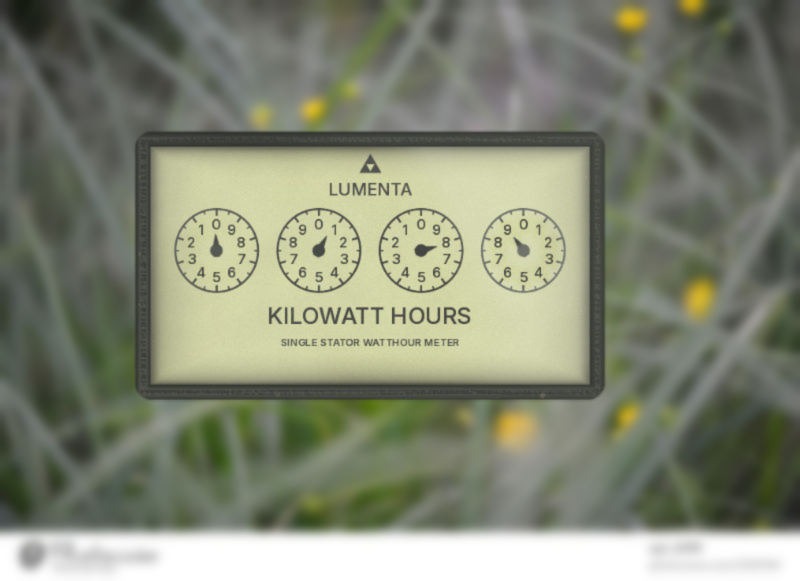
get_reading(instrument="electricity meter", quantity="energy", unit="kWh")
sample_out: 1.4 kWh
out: 79 kWh
